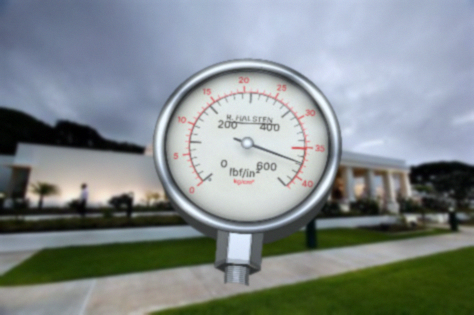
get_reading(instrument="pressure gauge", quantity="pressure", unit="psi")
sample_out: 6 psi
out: 540 psi
